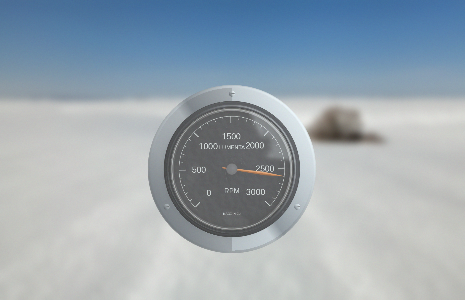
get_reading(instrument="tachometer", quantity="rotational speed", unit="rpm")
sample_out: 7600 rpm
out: 2600 rpm
